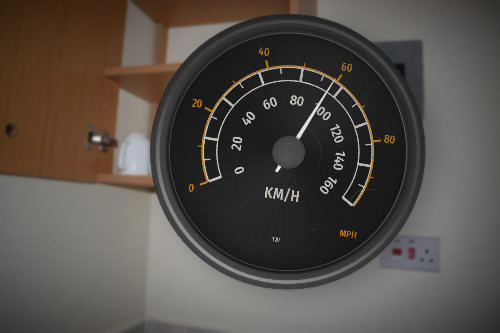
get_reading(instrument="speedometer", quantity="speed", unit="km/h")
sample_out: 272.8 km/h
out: 95 km/h
